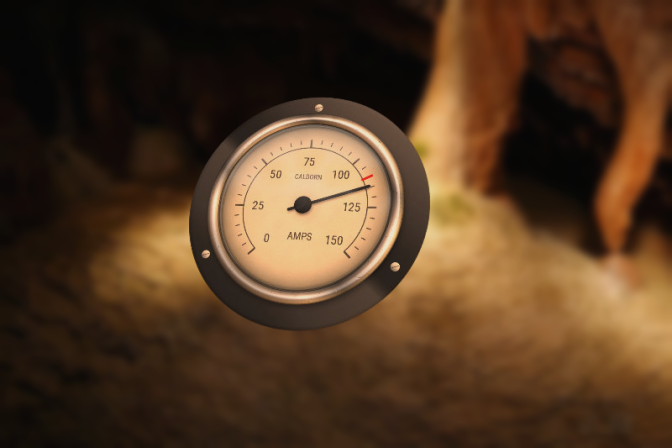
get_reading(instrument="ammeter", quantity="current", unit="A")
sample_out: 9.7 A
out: 115 A
